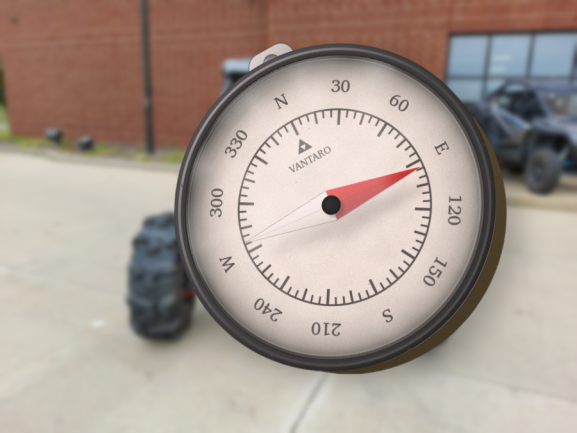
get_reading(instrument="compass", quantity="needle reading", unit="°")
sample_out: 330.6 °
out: 95 °
